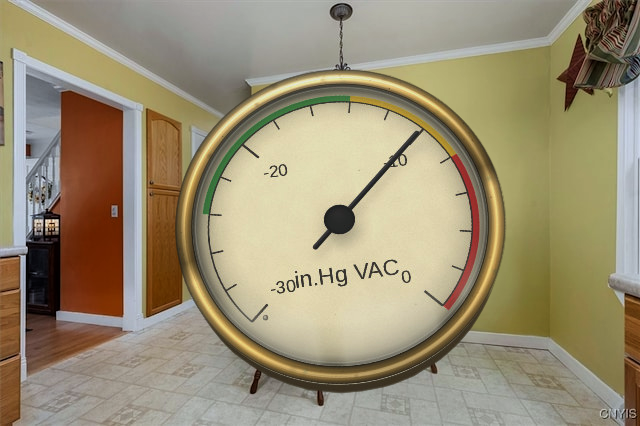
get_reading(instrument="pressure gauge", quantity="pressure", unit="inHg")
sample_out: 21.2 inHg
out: -10 inHg
